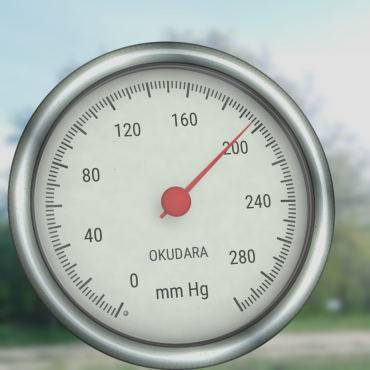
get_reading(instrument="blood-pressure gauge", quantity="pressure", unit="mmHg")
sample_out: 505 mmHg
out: 196 mmHg
